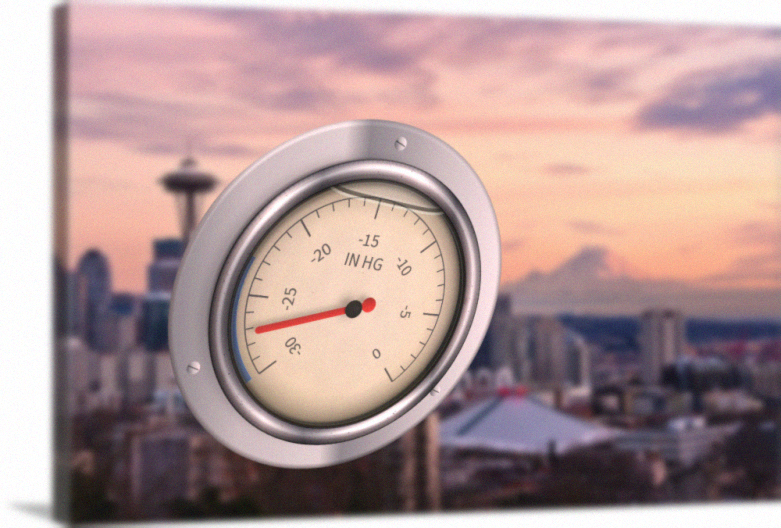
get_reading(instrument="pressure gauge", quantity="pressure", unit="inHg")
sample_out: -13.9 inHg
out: -27 inHg
